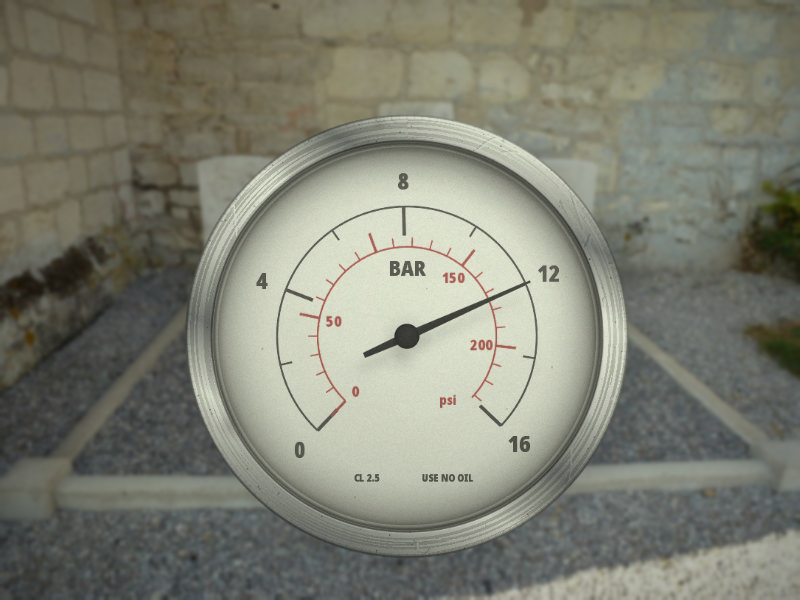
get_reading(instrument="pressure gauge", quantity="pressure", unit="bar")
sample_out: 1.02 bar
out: 12 bar
